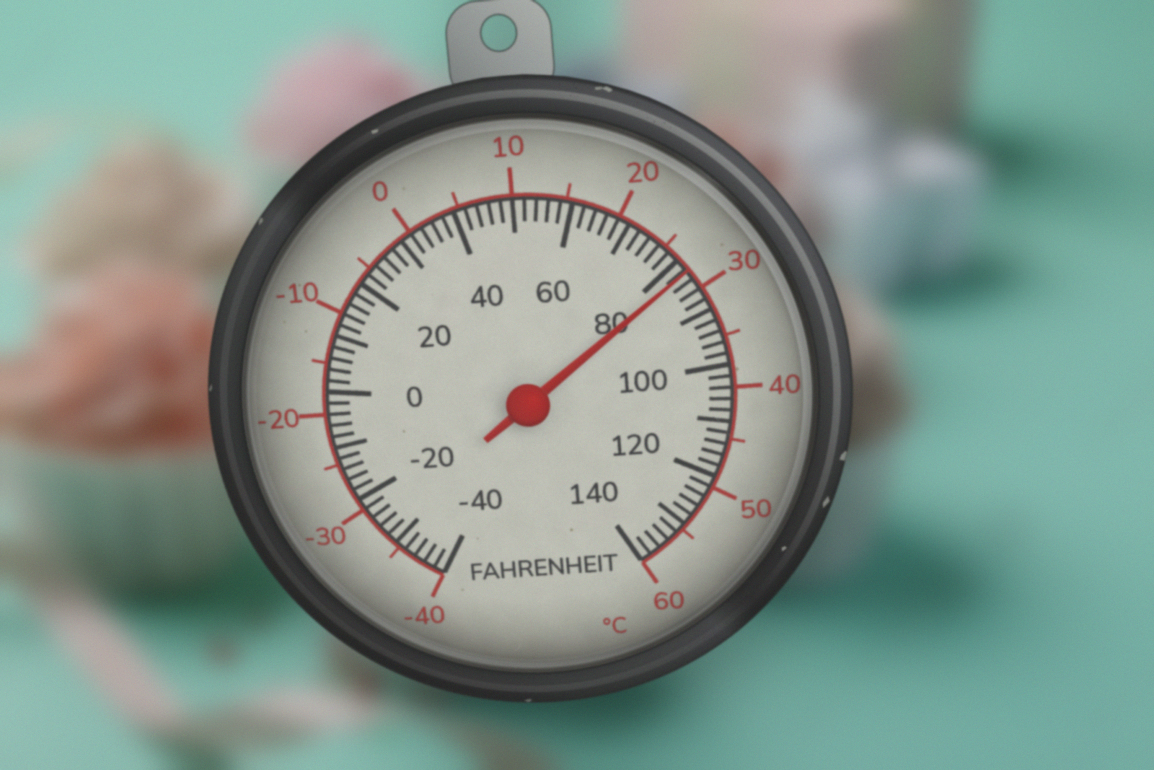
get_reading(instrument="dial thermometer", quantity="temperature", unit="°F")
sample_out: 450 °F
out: 82 °F
